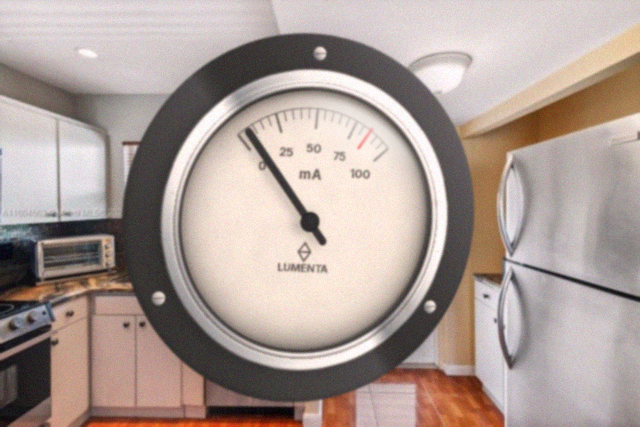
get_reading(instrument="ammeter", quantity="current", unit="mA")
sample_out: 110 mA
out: 5 mA
